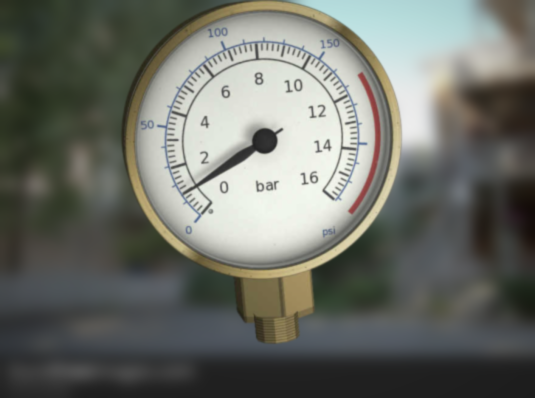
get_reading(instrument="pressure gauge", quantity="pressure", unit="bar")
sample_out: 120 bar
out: 1 bar
